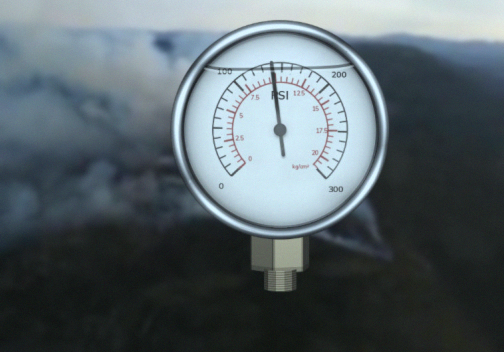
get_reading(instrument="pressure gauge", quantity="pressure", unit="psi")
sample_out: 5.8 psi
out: 140 psi
